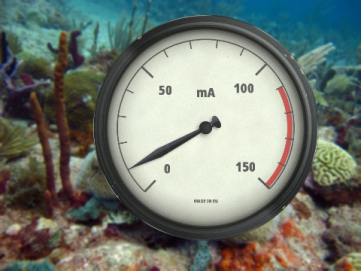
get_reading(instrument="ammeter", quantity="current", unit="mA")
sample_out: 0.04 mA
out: 10 mA
